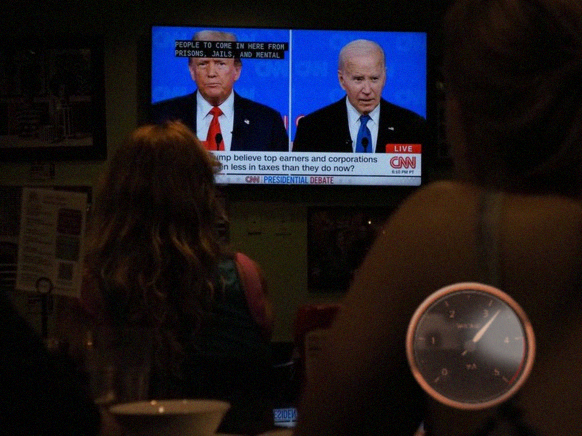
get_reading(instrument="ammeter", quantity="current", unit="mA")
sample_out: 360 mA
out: 3.25 mA
